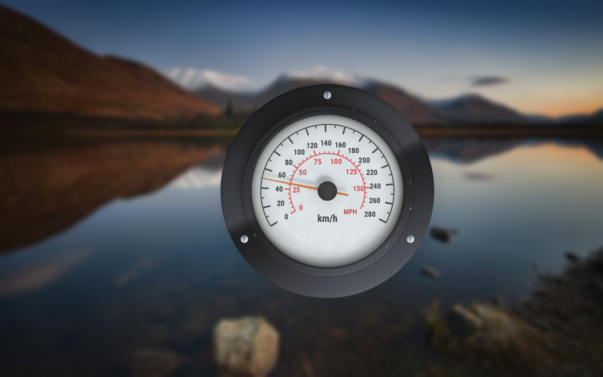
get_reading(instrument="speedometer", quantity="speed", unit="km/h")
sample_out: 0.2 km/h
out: 50 km/h
